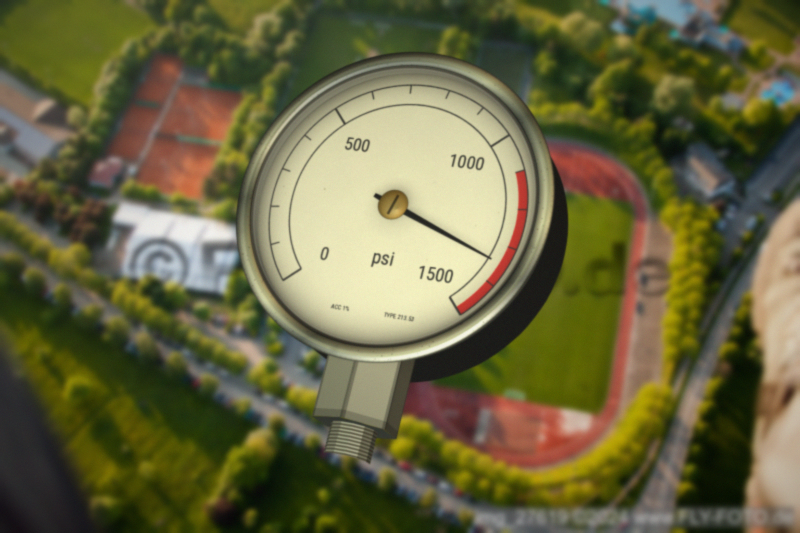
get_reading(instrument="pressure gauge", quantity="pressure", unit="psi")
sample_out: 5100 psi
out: 1350 psi
